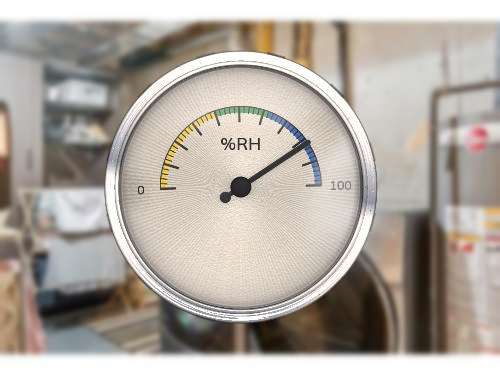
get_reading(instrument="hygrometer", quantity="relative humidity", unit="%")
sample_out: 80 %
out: 82 %
